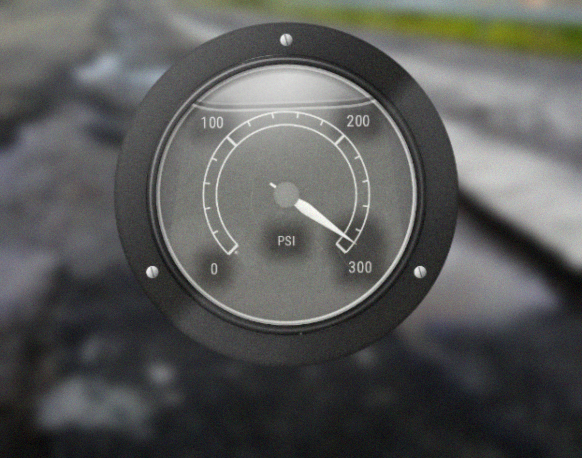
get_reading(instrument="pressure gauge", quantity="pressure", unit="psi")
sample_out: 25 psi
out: 290 psi
